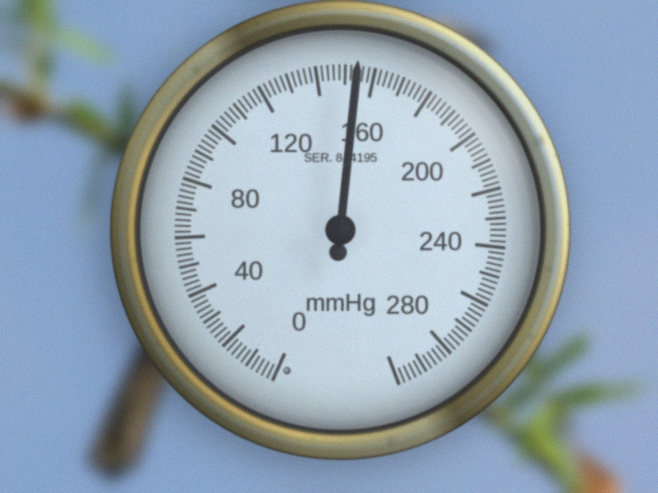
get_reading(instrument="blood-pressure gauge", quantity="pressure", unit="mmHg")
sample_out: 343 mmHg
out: 154 mmHg
